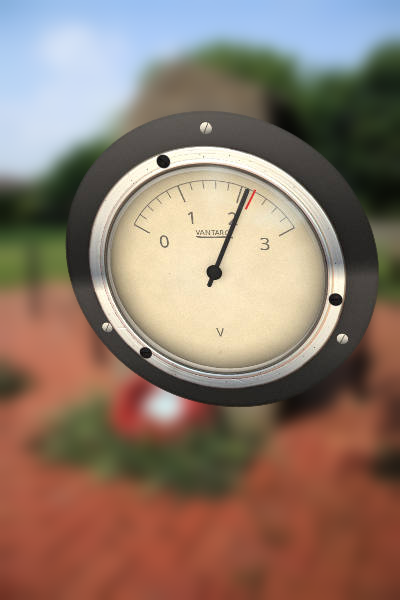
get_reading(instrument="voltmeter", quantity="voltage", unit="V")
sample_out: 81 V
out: 2.1 V
